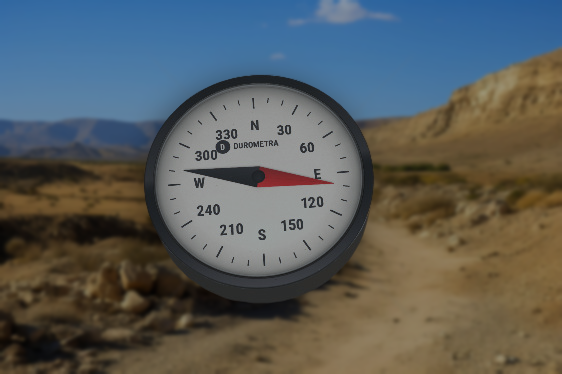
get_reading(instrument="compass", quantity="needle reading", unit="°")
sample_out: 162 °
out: 100 °
